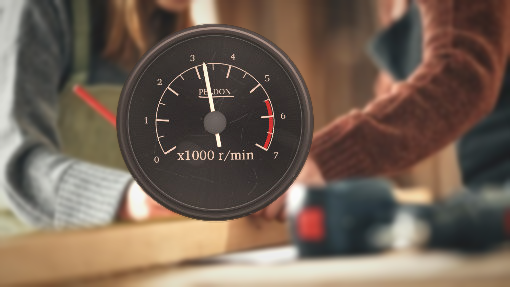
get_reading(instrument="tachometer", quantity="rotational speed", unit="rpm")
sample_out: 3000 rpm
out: 3250 rpm
